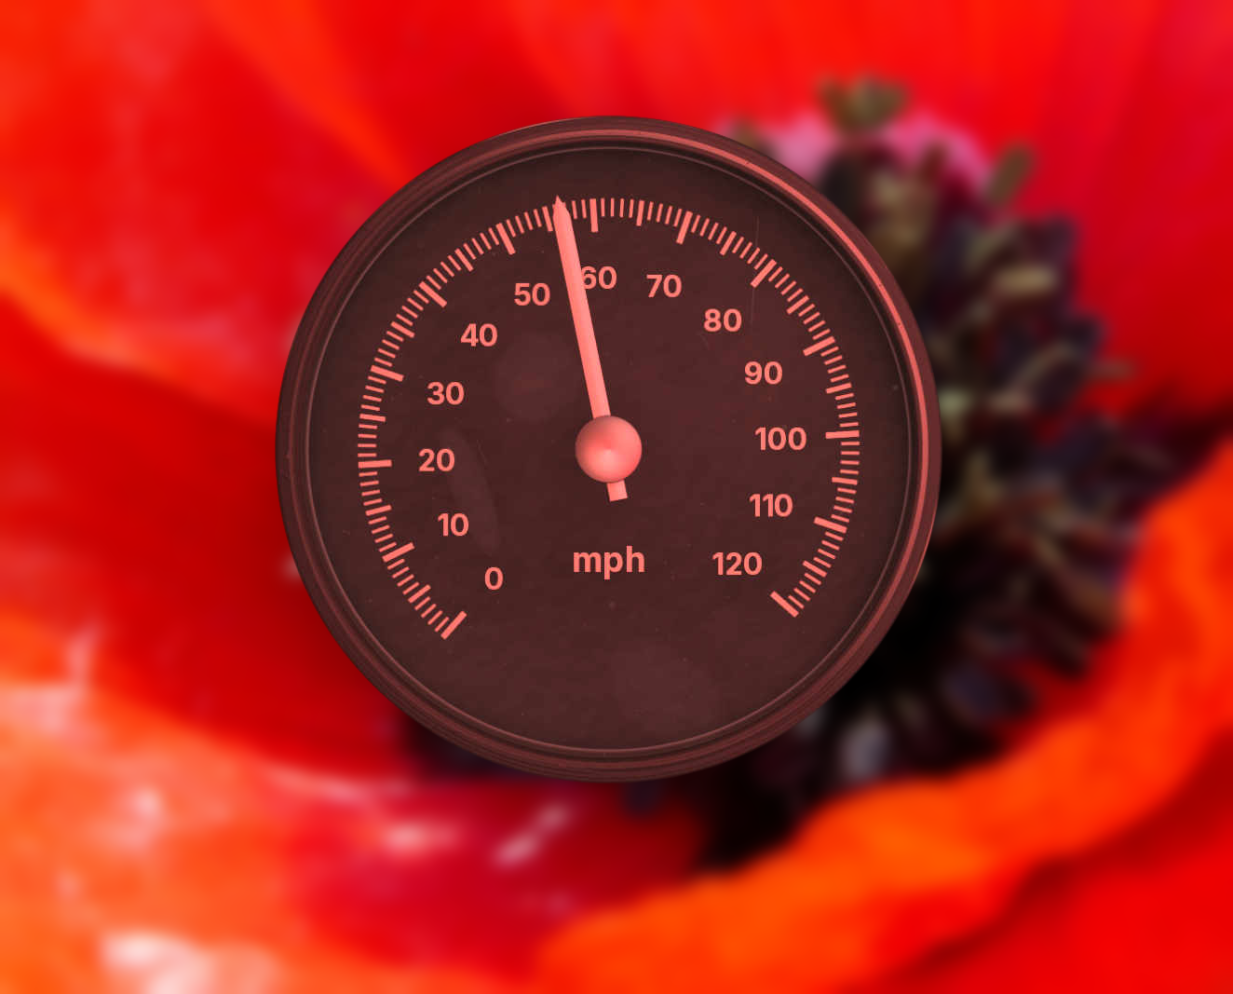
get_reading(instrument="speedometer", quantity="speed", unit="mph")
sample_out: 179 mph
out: 56.5 mph
